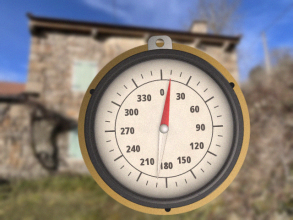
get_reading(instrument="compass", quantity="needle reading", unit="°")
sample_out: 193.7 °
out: 10 °
